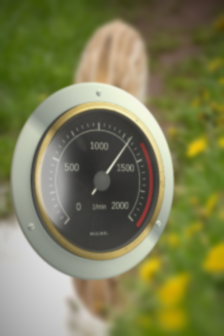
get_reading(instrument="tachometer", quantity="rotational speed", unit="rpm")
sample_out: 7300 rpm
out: 1300 rpm
